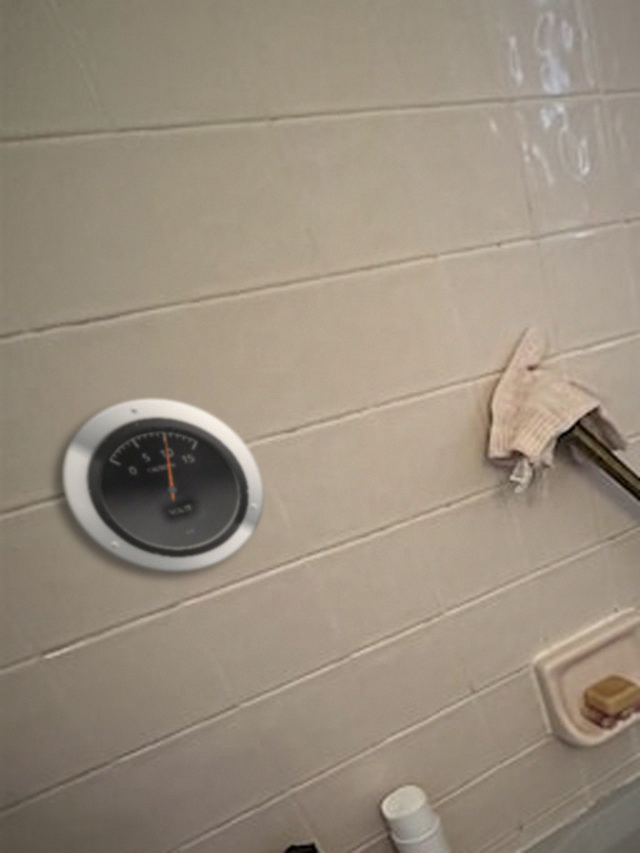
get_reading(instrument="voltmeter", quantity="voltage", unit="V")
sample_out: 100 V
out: 10 V
